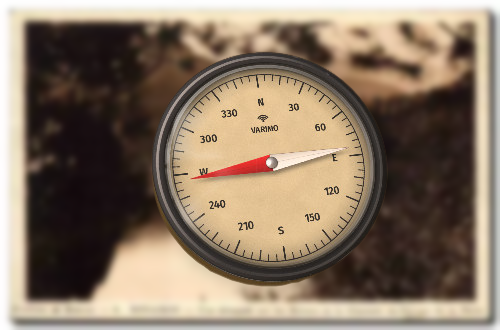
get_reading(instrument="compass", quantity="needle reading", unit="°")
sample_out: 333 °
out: 265 °
